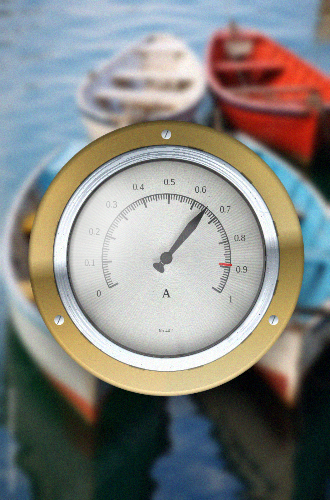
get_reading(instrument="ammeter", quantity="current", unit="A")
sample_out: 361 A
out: 0.65 A
